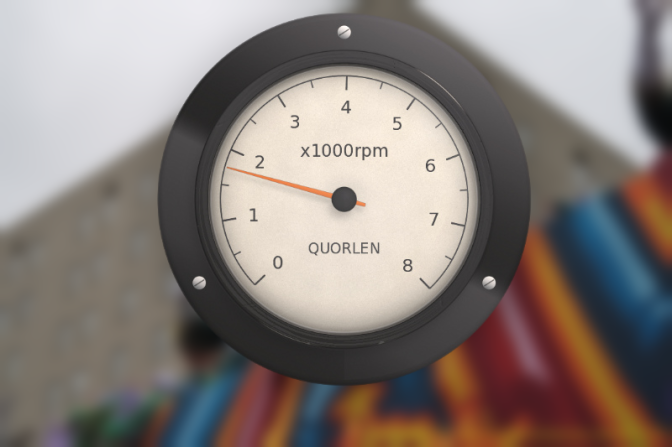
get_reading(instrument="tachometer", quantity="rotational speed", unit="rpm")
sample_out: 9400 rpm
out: 1750 rpm
